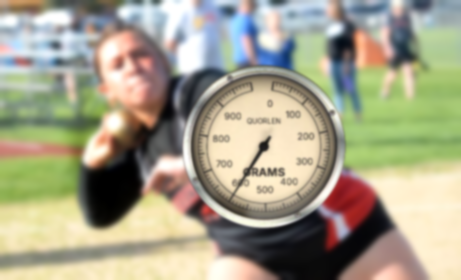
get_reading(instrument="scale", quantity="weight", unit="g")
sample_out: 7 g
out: 600 g
